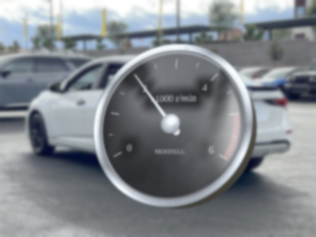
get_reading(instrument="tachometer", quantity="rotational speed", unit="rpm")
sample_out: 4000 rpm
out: 2000 rpm
